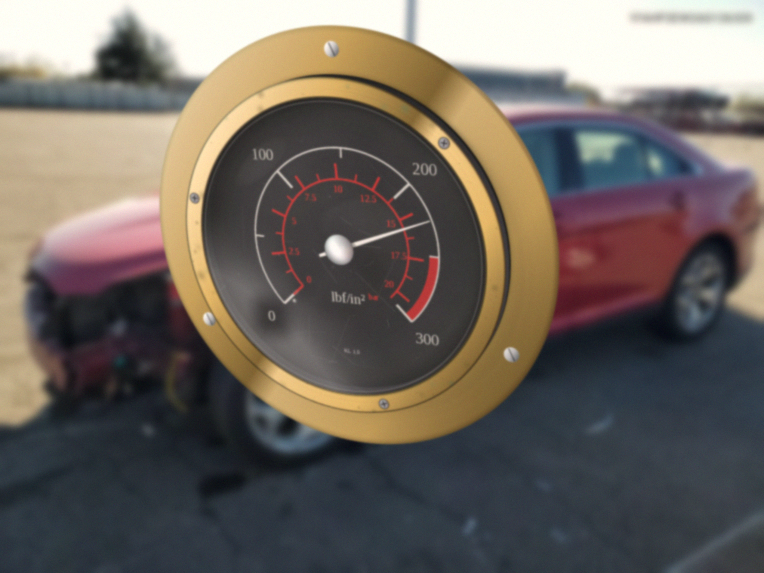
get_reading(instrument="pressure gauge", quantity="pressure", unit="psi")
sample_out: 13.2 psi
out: 225 psi
